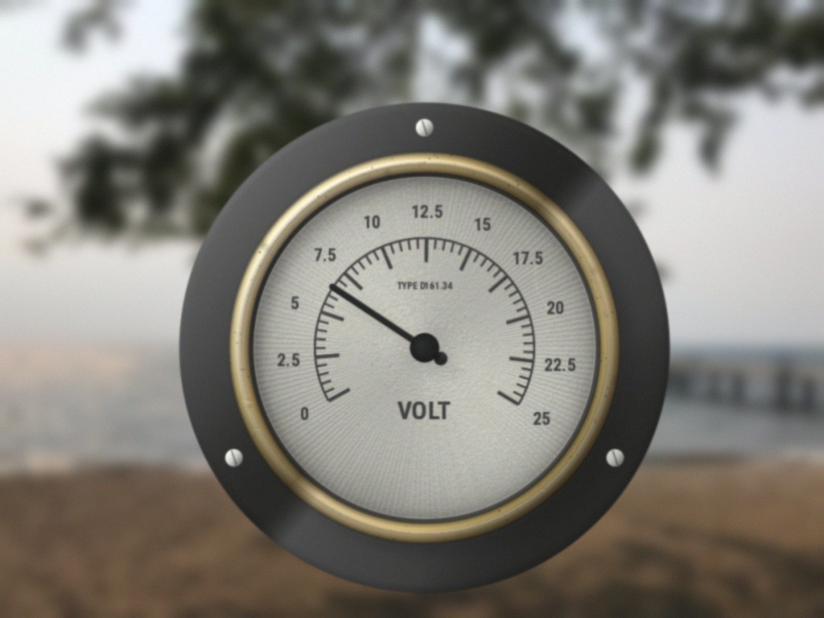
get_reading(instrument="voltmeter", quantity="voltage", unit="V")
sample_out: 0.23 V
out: 6.5 V
